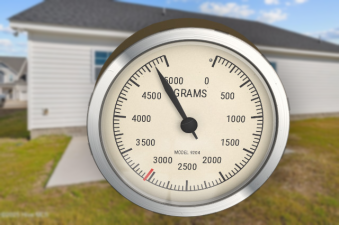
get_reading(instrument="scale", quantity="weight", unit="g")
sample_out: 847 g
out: 4850 g
